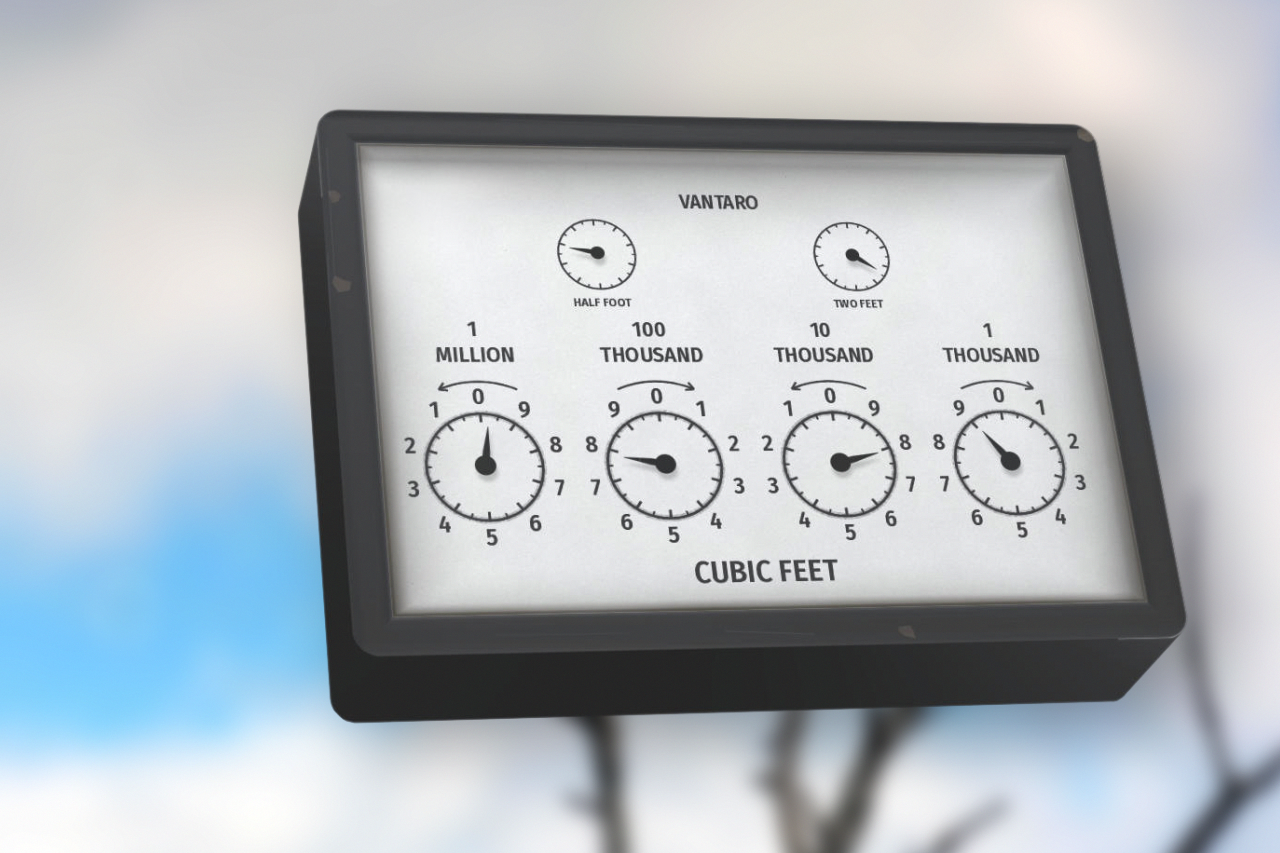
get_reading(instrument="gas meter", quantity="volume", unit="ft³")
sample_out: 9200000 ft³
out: 977900 ft³
